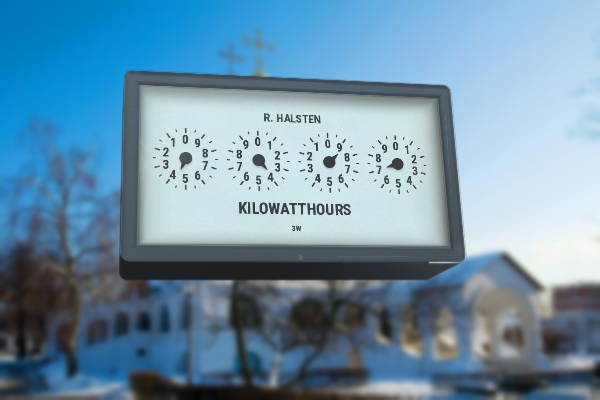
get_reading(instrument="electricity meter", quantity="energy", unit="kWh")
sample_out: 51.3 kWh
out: 4387 kWh
